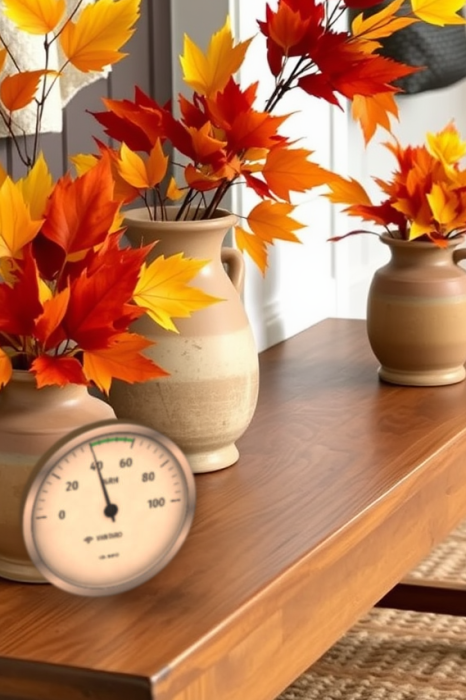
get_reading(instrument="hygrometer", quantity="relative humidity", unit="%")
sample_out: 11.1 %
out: 40 %
